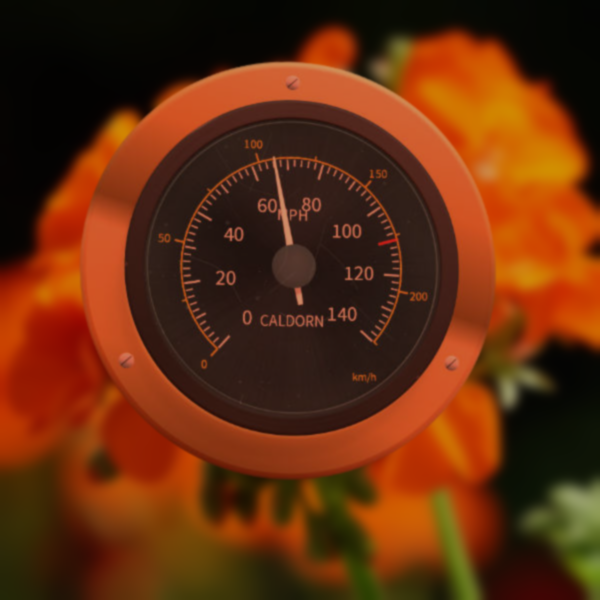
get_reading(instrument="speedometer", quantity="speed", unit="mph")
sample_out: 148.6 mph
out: 66 mph
